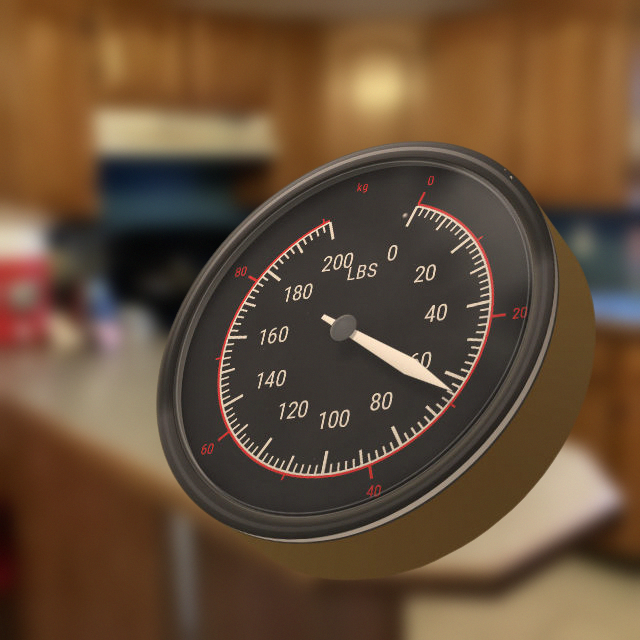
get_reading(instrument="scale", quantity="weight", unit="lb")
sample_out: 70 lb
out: 64 lb
